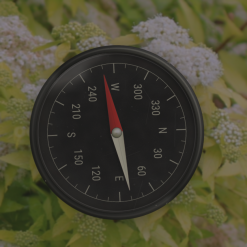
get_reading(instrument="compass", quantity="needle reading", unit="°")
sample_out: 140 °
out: 260 °
